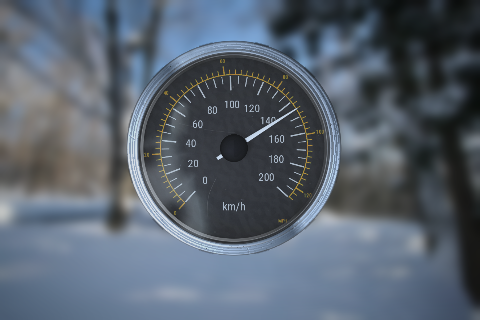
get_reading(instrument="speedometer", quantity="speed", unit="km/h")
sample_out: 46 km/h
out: 145 km/h
